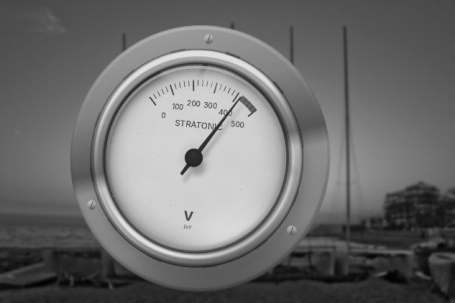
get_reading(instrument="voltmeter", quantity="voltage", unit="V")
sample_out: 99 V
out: 420 V
